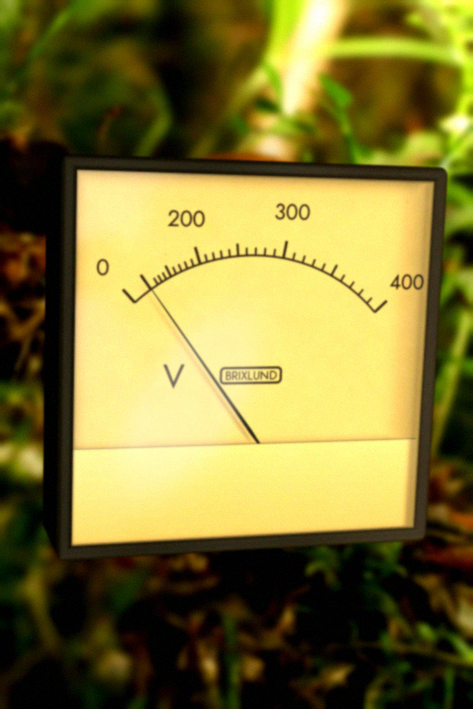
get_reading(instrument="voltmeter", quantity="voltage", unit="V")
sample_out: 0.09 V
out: 100 V
